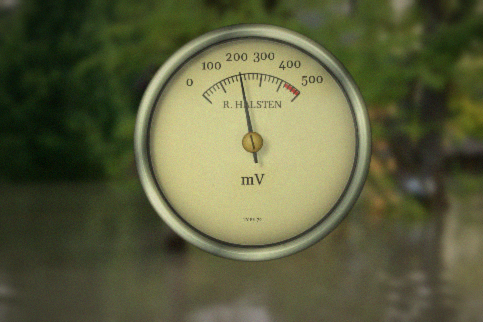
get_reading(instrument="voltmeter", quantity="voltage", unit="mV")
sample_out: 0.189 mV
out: 200 mV
